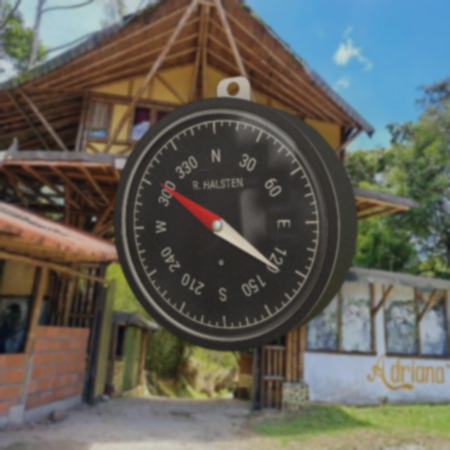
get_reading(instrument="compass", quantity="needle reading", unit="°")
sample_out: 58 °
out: 305 °
